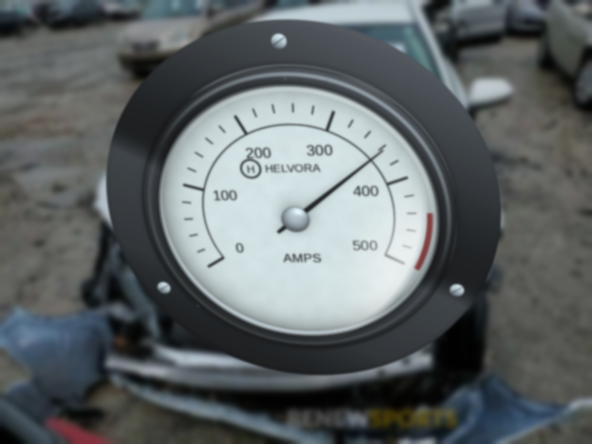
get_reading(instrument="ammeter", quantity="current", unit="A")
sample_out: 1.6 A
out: 360 A
